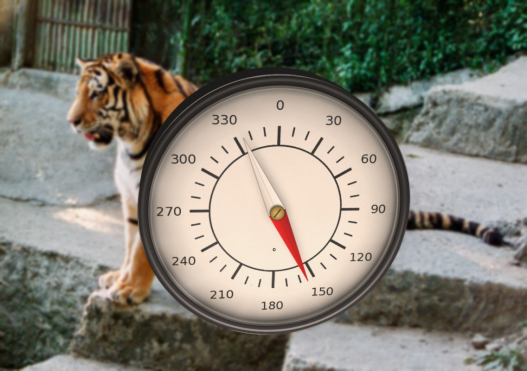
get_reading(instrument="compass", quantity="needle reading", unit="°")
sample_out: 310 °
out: 155 °
